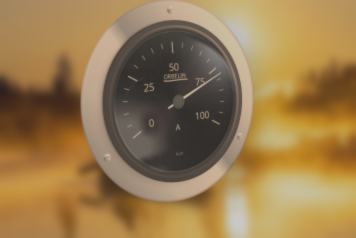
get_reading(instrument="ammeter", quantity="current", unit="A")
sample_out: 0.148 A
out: 77.5 A
